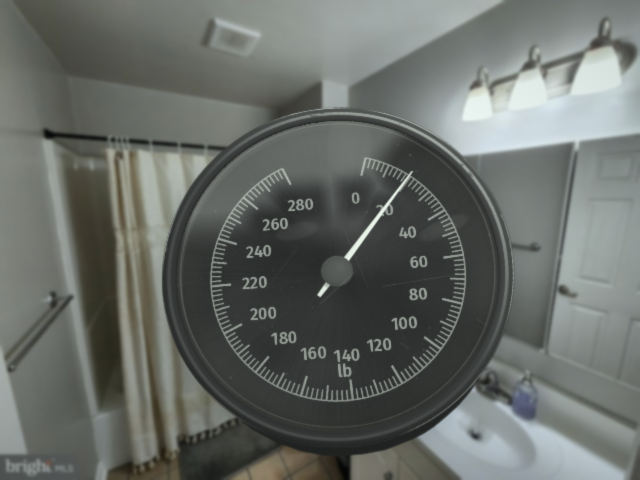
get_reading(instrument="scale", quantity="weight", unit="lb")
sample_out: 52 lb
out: 20 lb
